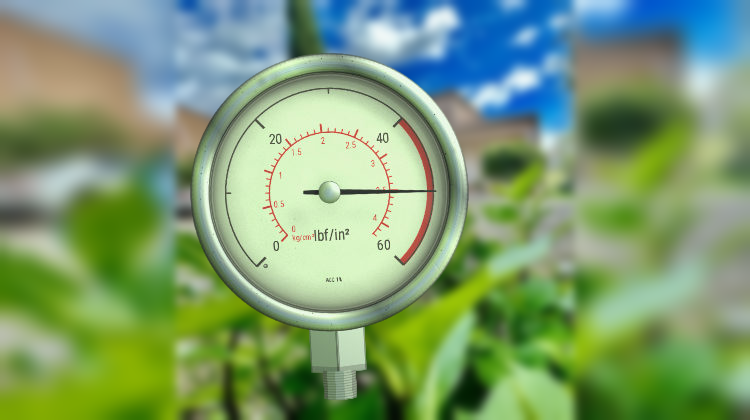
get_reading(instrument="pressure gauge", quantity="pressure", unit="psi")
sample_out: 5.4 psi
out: 50 psi
